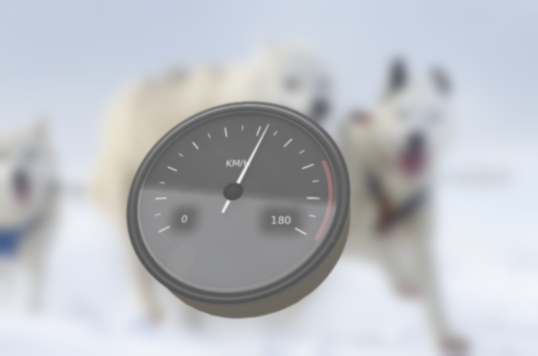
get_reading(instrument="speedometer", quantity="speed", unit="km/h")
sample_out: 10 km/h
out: 105 km/h
